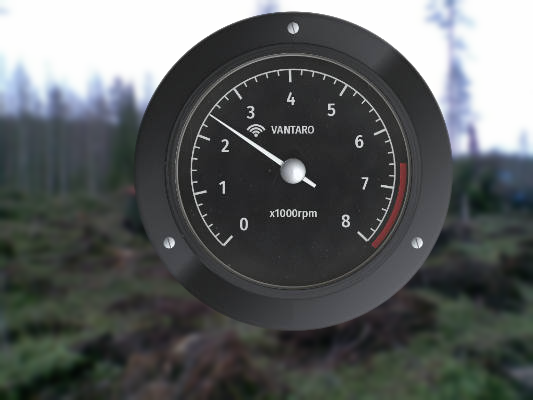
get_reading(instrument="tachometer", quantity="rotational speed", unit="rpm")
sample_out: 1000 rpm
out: 2400 rpm
